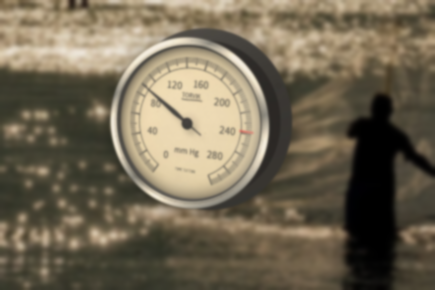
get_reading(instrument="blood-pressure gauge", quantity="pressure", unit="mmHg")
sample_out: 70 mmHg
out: 90 mmHg
